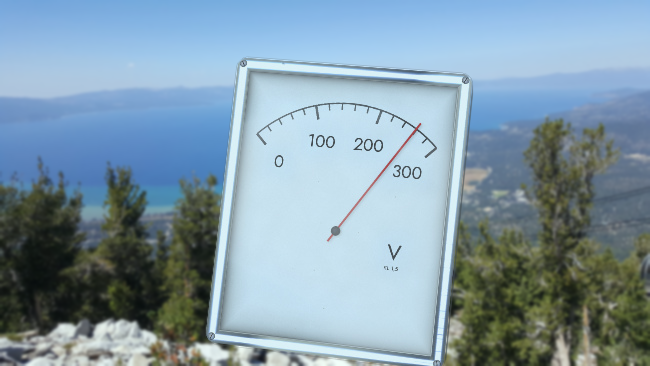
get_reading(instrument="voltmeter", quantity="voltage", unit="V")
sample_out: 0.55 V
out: 260 V
